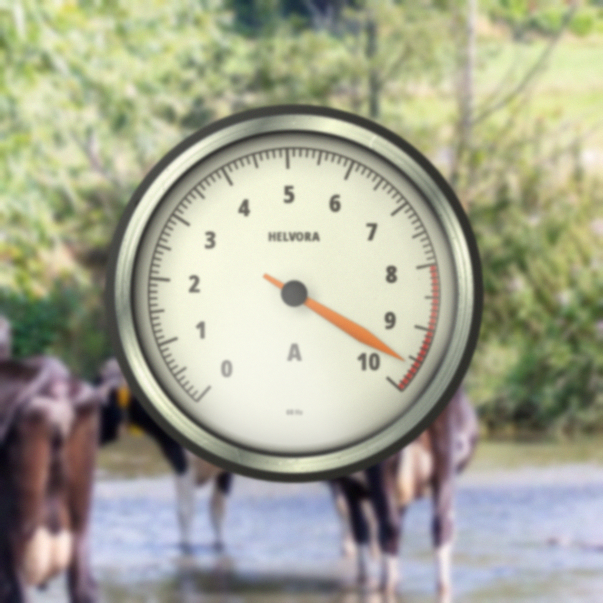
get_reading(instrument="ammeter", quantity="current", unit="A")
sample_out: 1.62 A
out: 9.6 A
